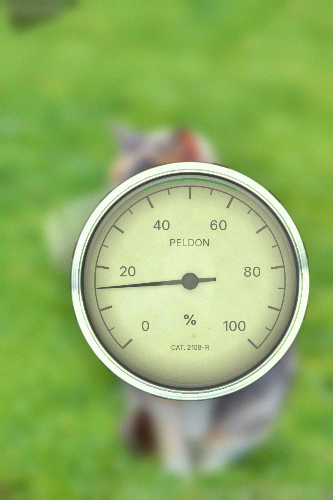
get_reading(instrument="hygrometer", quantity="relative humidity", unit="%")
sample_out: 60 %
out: 15 %
